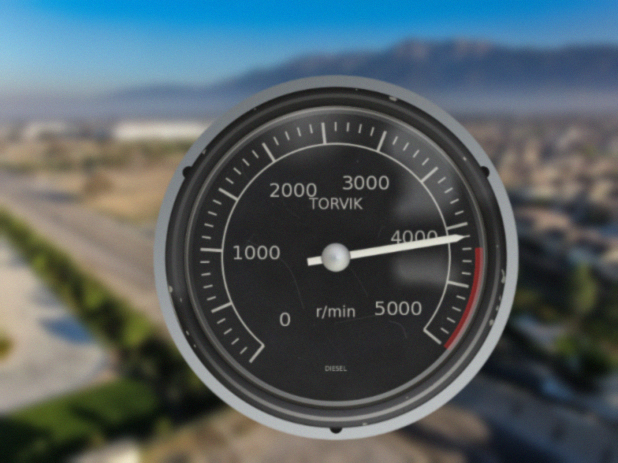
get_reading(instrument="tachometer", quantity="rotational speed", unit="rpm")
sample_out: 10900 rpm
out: 4100 rpm
